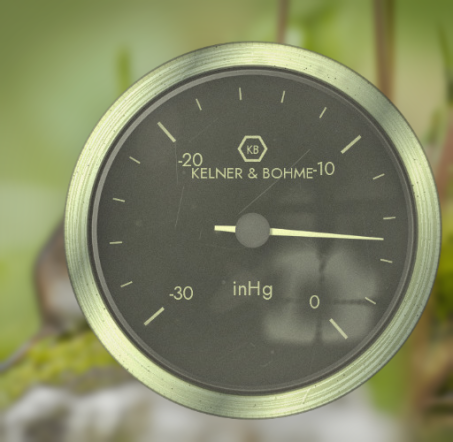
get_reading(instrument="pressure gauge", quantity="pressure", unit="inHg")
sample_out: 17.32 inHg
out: -5 inHg
